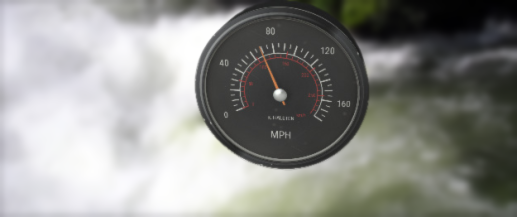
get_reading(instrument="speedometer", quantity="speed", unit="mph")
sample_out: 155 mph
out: 70 mph
